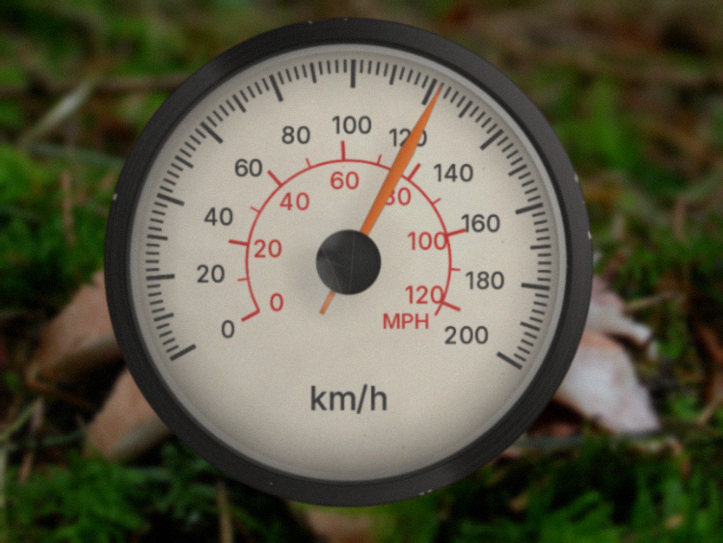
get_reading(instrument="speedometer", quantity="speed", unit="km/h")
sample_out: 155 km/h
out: 122 km/h
